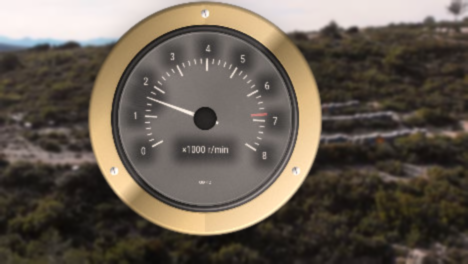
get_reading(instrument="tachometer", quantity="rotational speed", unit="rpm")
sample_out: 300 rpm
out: 1600 rpm
